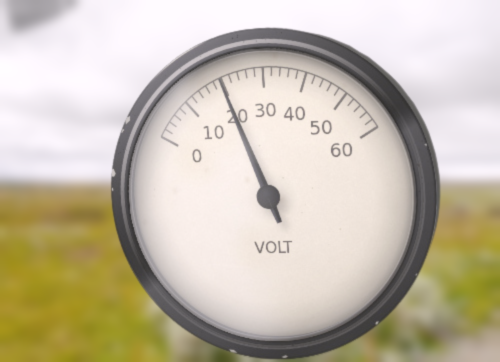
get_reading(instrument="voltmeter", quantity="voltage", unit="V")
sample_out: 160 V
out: 20 V
